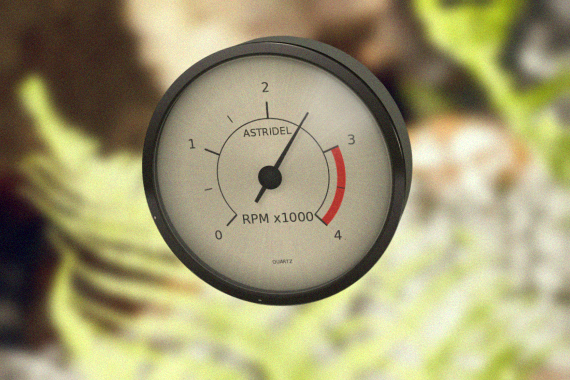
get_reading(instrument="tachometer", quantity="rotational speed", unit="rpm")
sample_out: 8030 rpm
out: 2500 rpm
